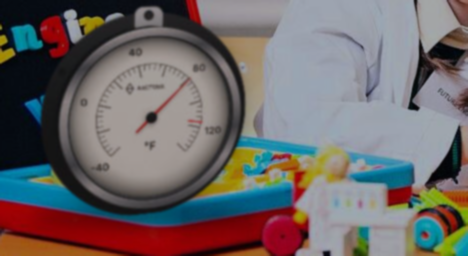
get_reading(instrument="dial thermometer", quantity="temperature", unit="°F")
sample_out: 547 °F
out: 80 °F
